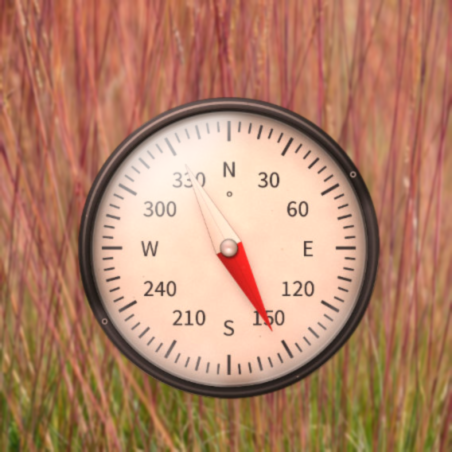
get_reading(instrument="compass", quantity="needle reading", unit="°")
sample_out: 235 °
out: 152.5 °
